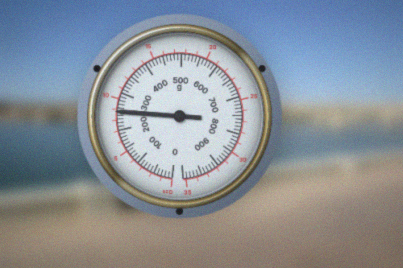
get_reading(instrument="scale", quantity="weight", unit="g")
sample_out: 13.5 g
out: 250 g
